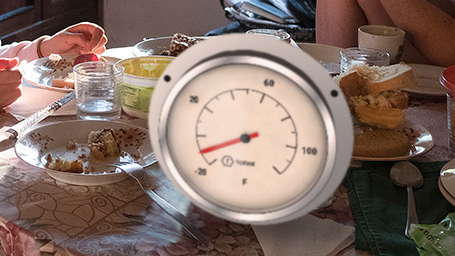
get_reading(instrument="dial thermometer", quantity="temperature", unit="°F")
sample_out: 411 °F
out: -10 °F
